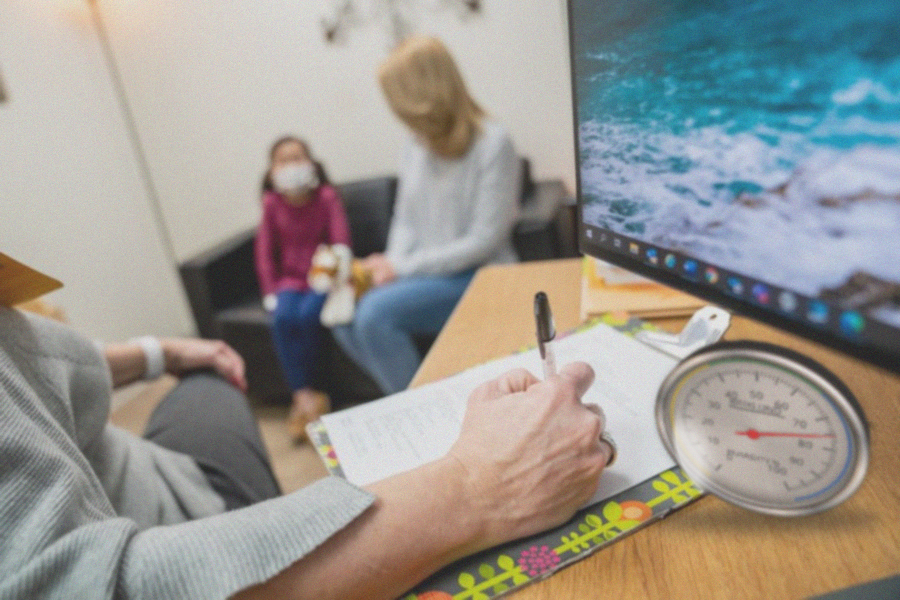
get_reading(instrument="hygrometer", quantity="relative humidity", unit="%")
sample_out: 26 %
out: 75 %
